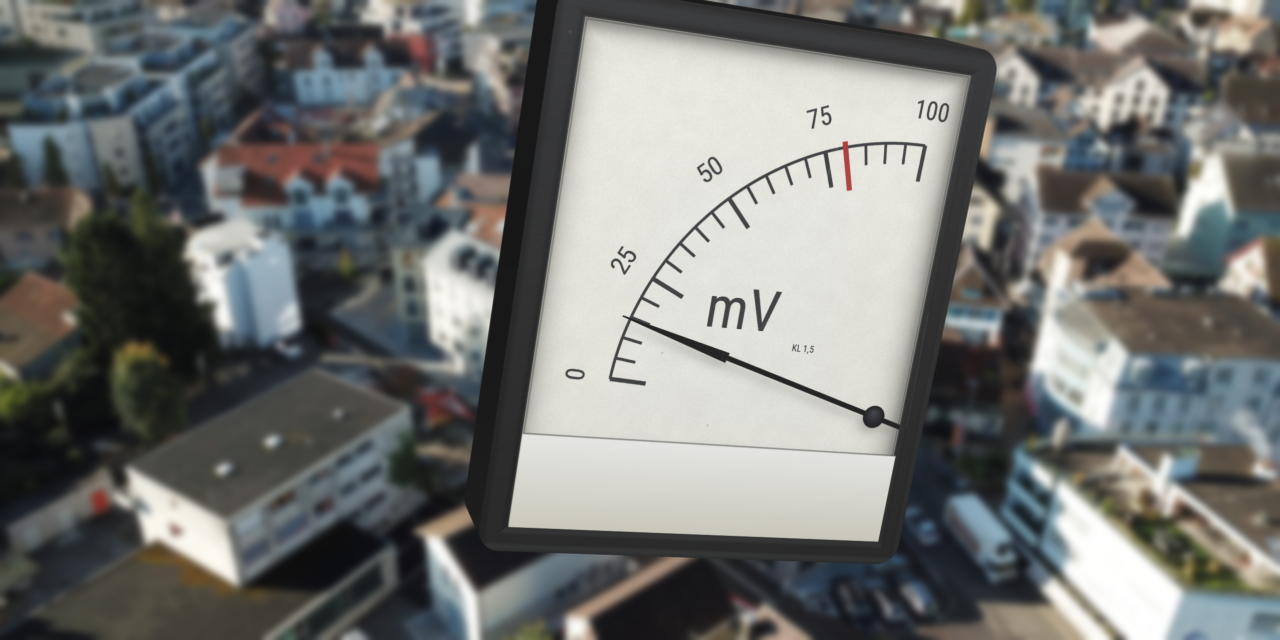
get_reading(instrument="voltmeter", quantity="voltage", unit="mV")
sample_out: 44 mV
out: 15 mV
